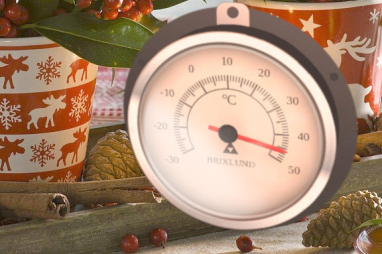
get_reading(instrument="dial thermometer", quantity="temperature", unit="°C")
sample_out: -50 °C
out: 45 °C
